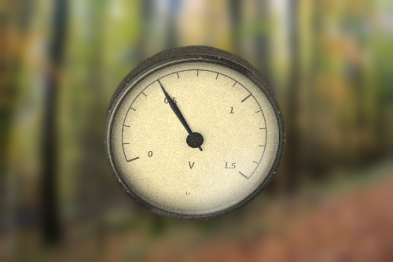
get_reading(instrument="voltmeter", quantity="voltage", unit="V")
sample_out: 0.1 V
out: 0.5 V
